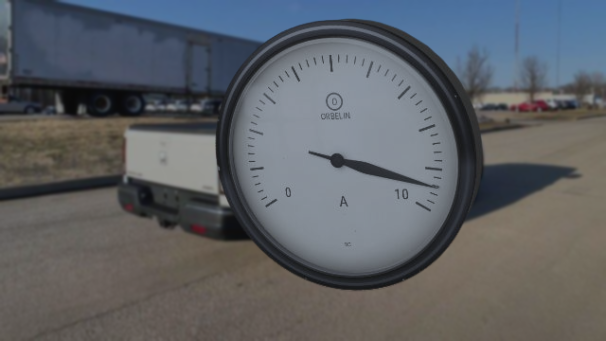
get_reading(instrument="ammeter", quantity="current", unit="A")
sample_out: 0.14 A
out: 9.4 A
